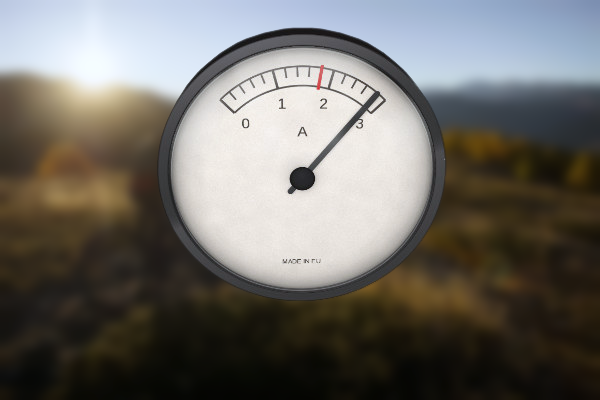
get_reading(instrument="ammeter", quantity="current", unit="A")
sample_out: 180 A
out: 2.8 A
